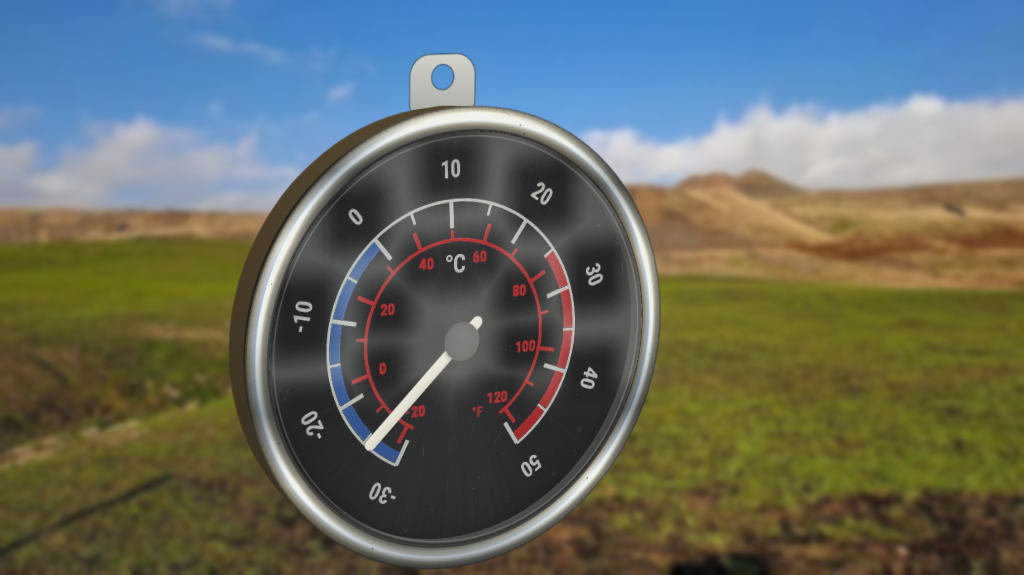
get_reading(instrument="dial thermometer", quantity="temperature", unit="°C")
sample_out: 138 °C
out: -25 °C
